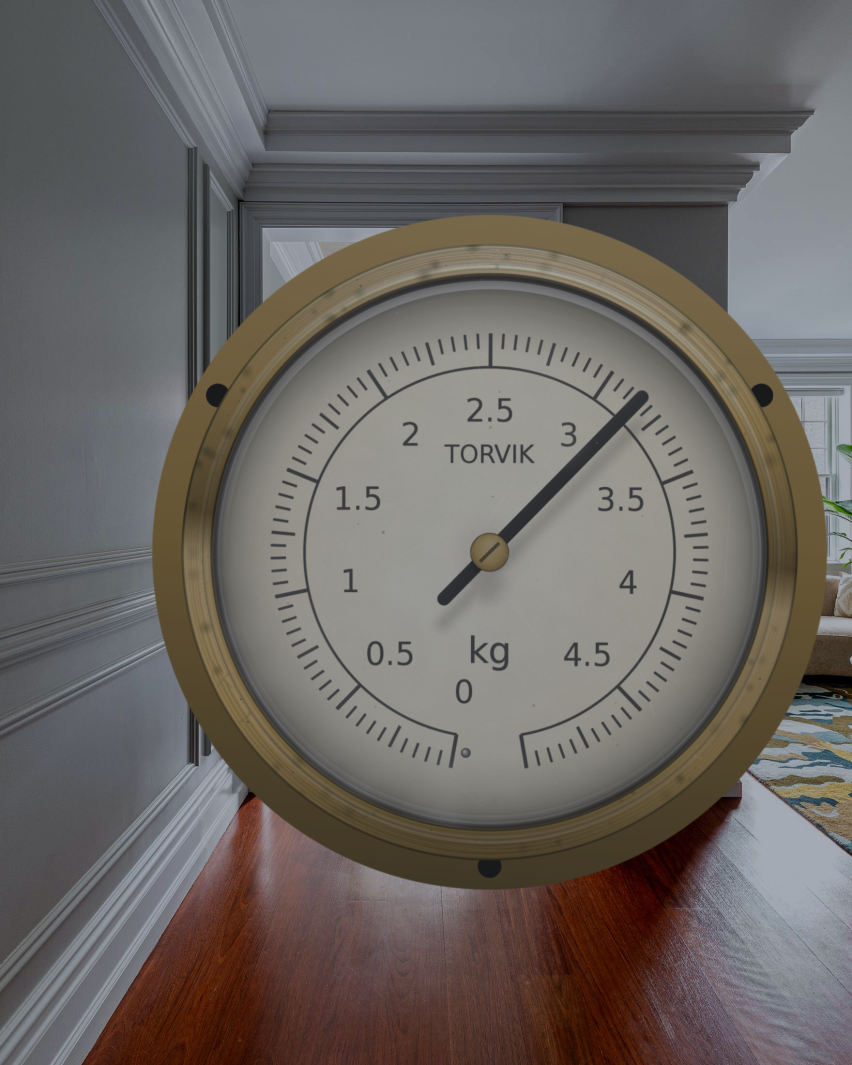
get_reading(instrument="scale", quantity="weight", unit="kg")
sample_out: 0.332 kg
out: 3.15 kg
